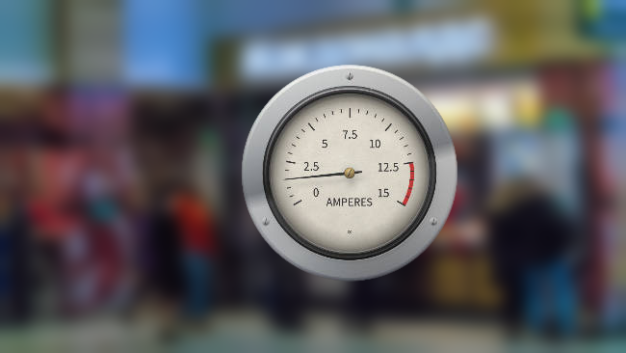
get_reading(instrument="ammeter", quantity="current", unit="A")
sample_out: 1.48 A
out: 1.5 A
